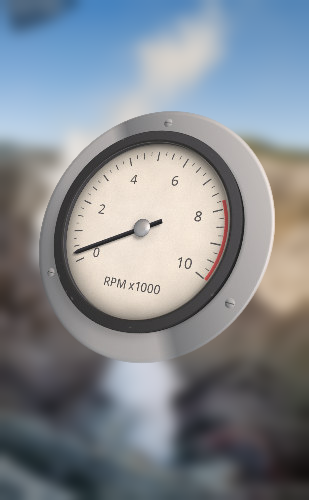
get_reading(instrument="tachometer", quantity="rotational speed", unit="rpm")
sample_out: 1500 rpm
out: 250 rpm
